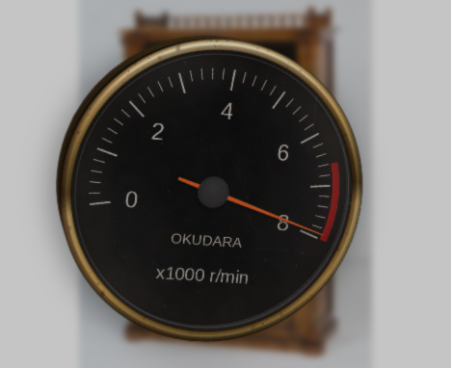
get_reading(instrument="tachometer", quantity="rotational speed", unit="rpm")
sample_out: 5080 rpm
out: 7900 rpm
